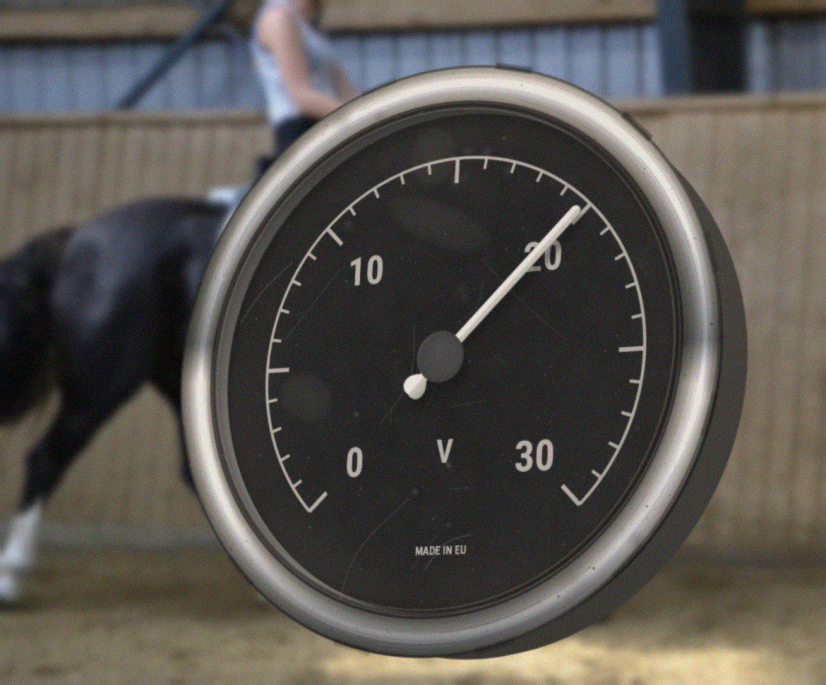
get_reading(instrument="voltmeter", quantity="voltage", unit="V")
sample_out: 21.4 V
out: 20 V
